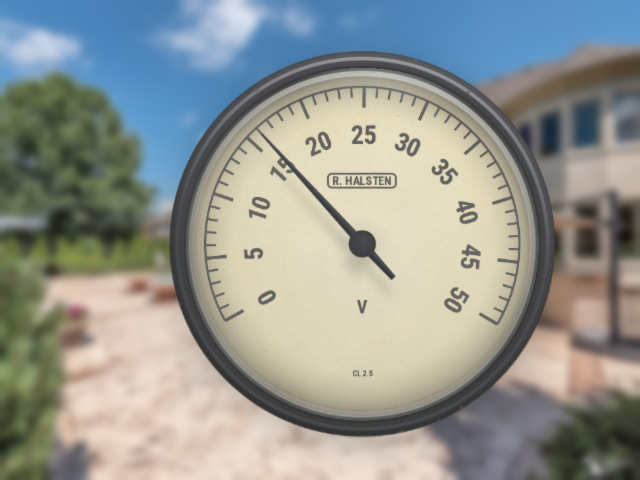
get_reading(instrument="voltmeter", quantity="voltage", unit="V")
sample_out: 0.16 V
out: 16 V
